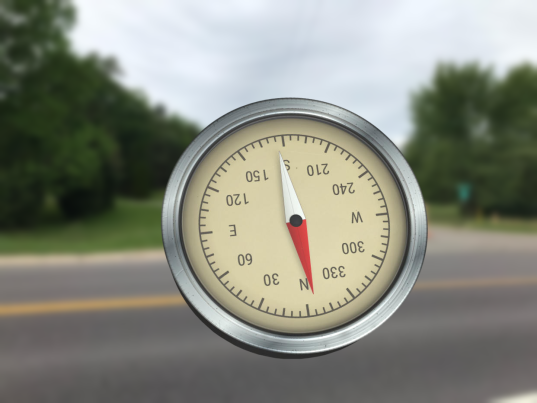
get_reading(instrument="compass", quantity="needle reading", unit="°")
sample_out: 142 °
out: 355 °
